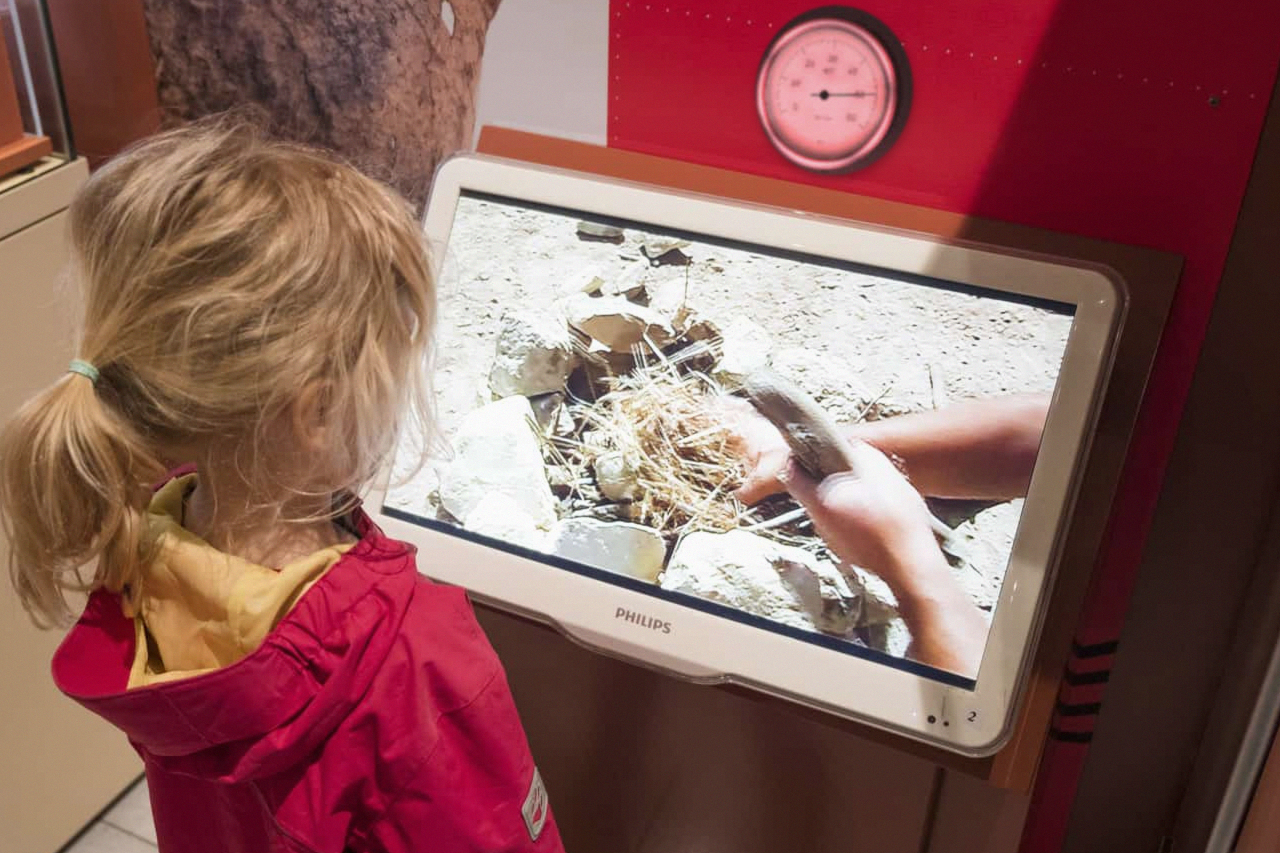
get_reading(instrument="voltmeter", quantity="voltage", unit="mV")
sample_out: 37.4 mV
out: 50 mV
